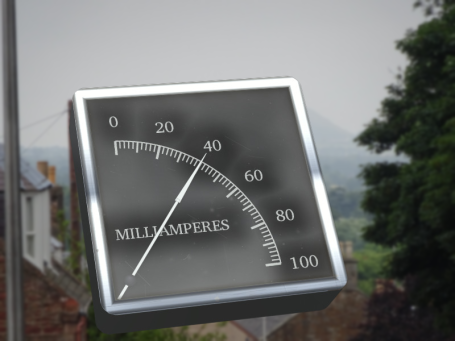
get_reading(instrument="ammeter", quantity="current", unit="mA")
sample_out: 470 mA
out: 40 mA
